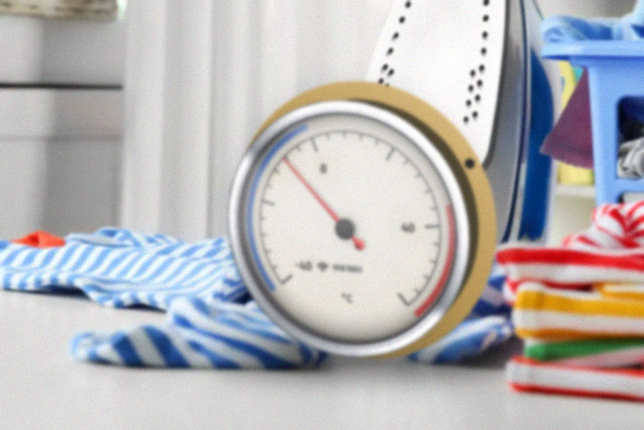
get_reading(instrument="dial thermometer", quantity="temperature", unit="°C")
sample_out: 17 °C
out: -8 °C
